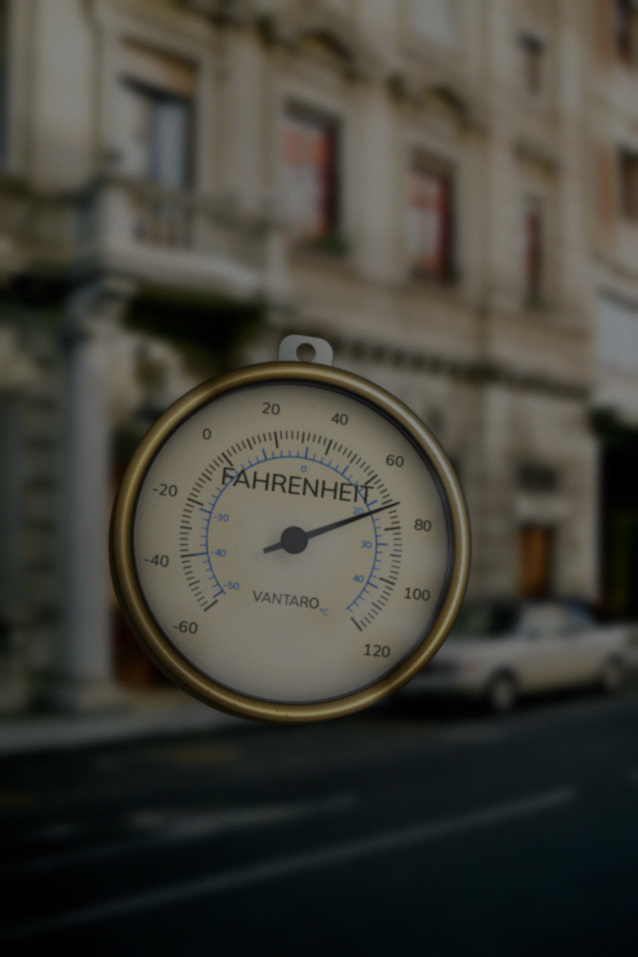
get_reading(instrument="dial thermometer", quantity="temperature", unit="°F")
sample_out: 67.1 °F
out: 72 °F
